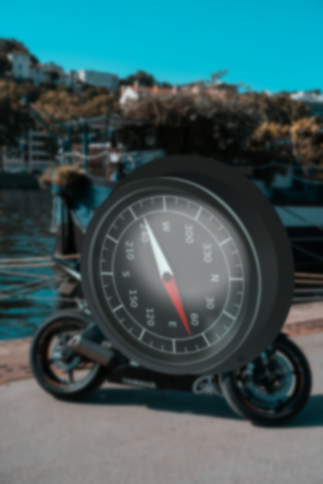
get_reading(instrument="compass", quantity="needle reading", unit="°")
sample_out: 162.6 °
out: 70 °
